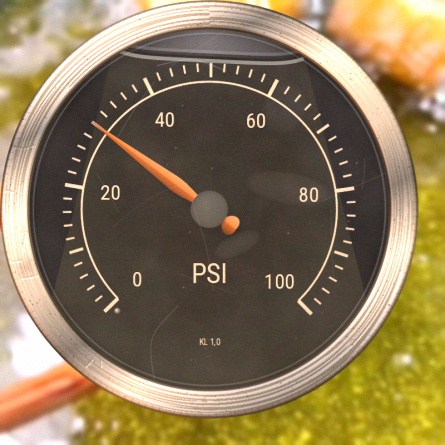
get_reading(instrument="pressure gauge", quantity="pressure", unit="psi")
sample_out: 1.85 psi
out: 30 psi
